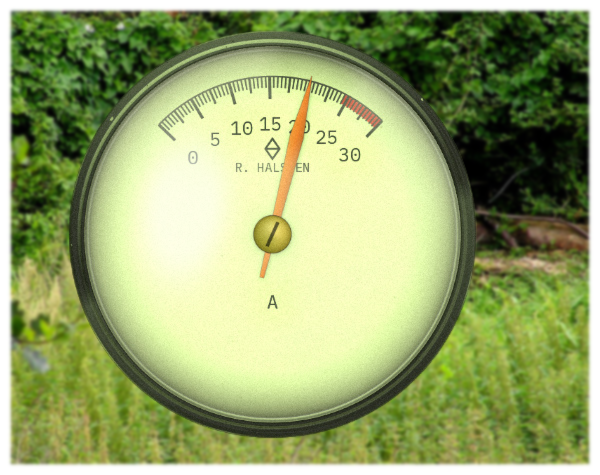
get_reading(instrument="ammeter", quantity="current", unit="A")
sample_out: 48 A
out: 20 A
